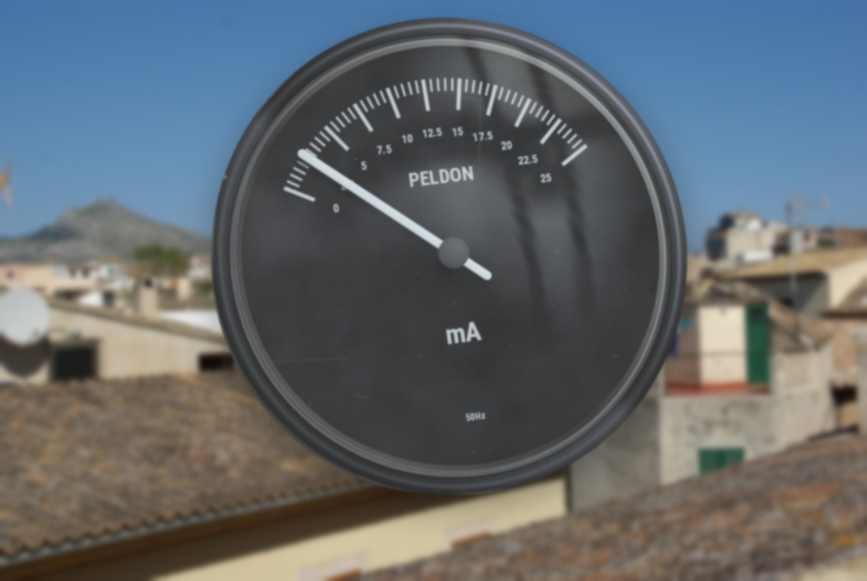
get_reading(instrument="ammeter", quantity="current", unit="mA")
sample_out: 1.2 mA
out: 2.5 mA
